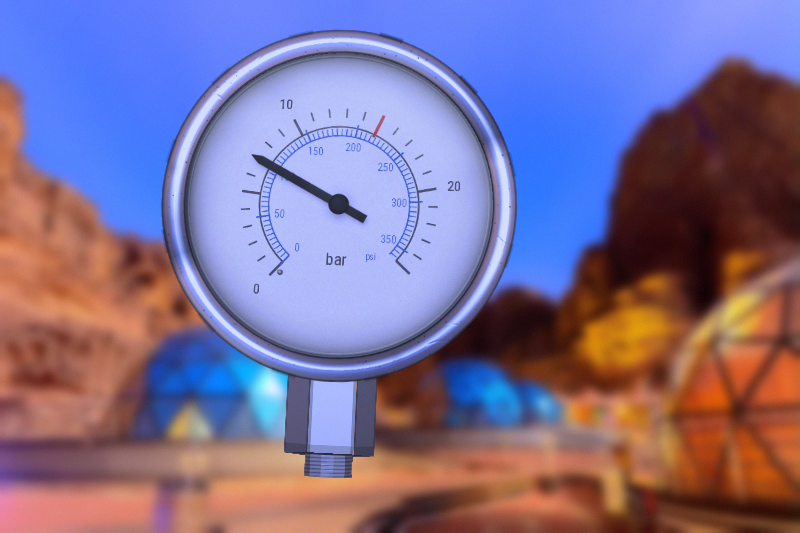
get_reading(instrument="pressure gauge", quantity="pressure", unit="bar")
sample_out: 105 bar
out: 7 bar
